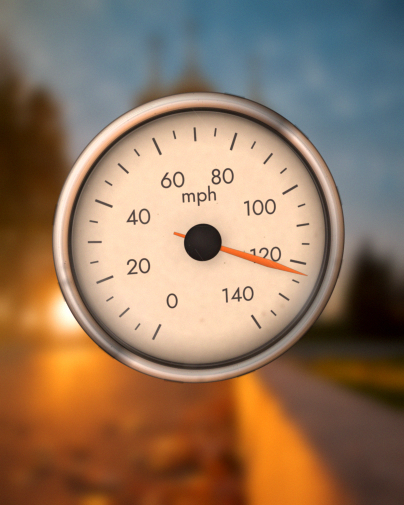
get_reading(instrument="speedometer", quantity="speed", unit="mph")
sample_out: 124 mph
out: 122.5 mph
